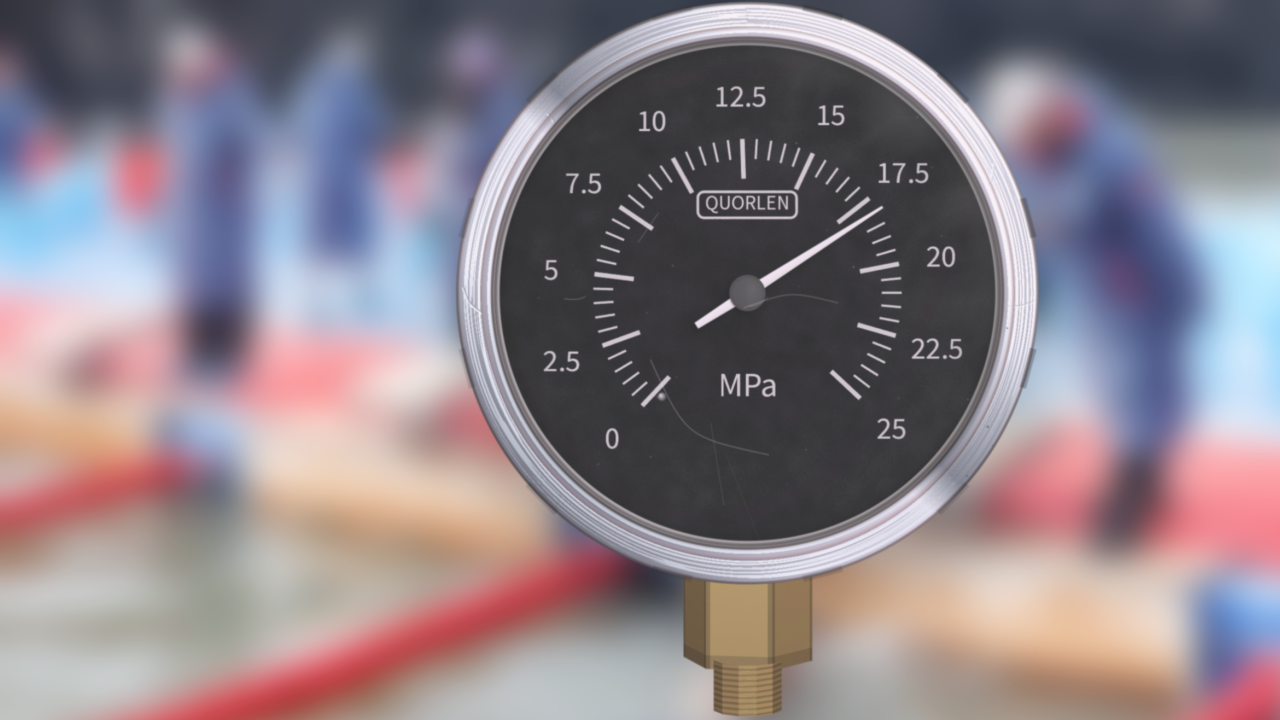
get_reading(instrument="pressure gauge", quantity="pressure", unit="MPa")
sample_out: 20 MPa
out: 18 MPa
